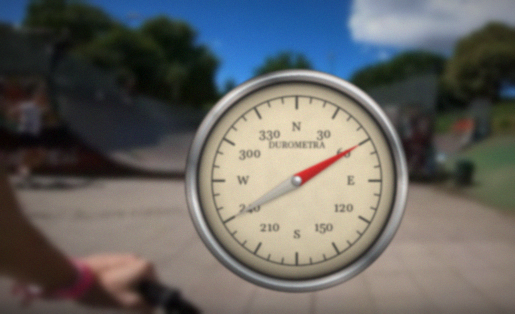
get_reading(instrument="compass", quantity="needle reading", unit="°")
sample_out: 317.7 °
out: 60 °
